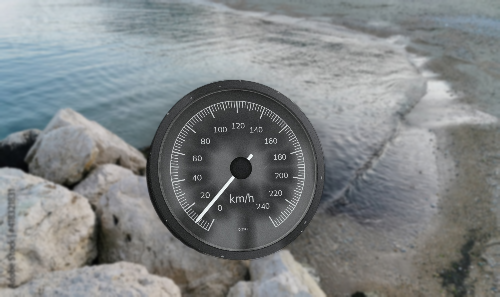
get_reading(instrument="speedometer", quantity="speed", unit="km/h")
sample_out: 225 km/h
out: 10 km/h
